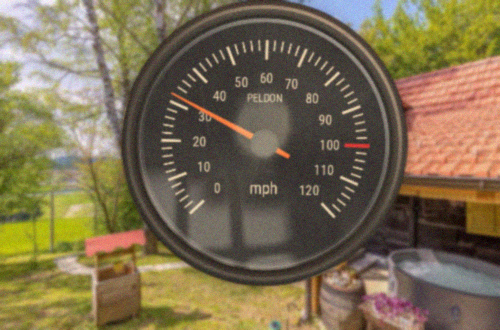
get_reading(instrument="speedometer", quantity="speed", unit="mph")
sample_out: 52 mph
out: 32 mph
